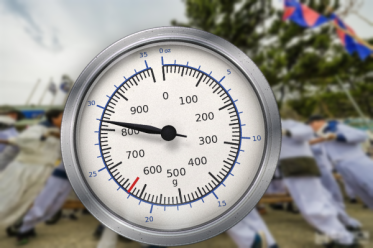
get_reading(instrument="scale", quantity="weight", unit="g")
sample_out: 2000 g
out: 820 g
